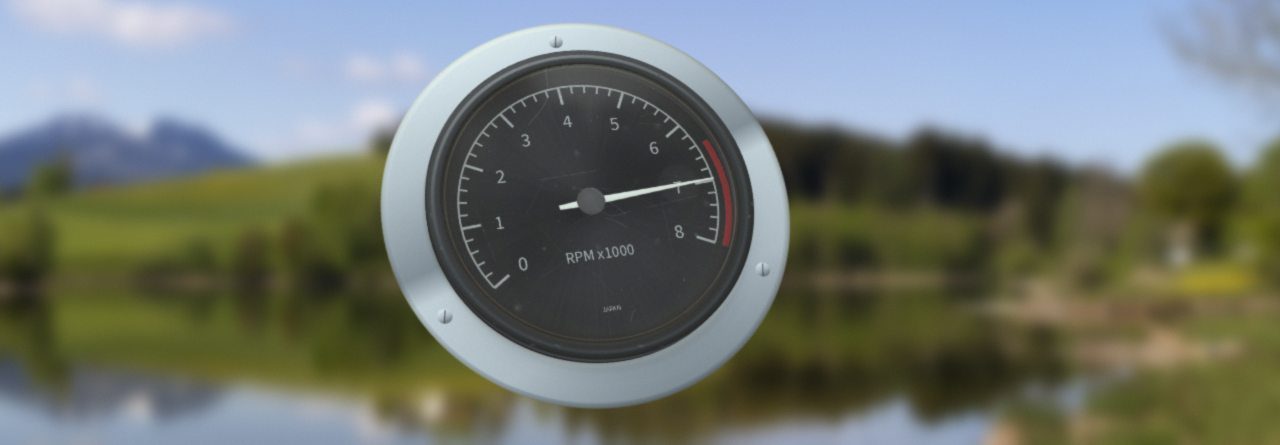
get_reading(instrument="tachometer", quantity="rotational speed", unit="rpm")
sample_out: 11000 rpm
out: 7000 rpm
